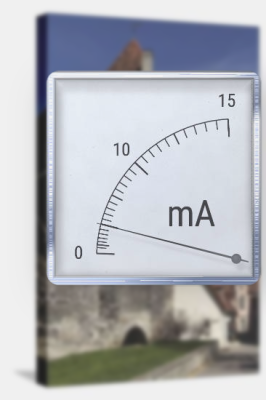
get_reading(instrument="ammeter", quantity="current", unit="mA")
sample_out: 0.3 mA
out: 5 mA
